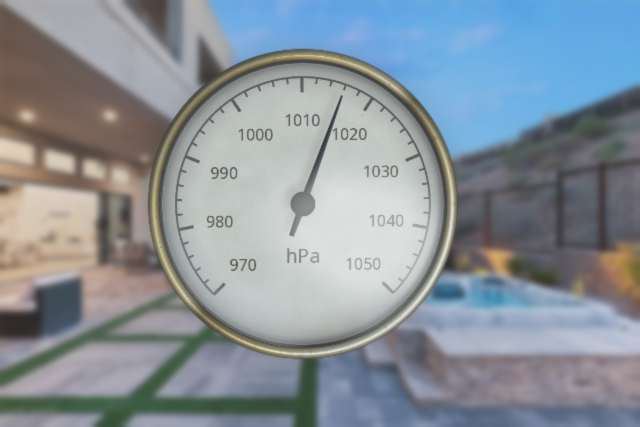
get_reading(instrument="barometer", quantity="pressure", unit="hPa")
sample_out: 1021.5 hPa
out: 1016 hPa
